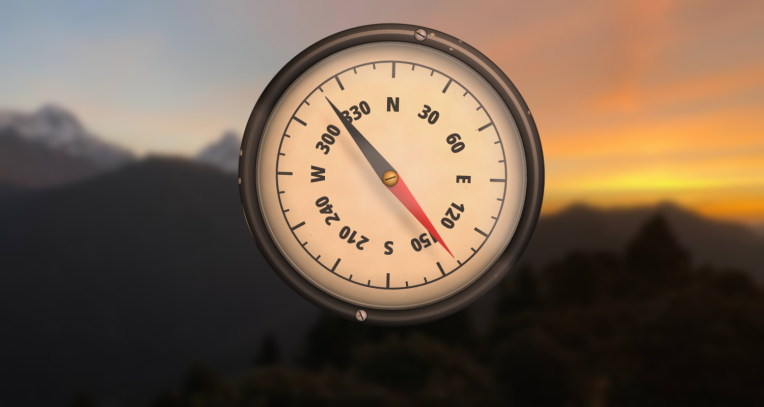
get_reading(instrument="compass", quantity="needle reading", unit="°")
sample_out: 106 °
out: 140 °
